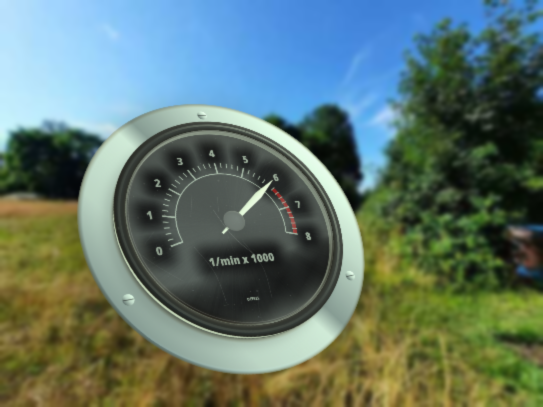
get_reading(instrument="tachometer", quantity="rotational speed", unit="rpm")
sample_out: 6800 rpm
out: 6000 rpm
